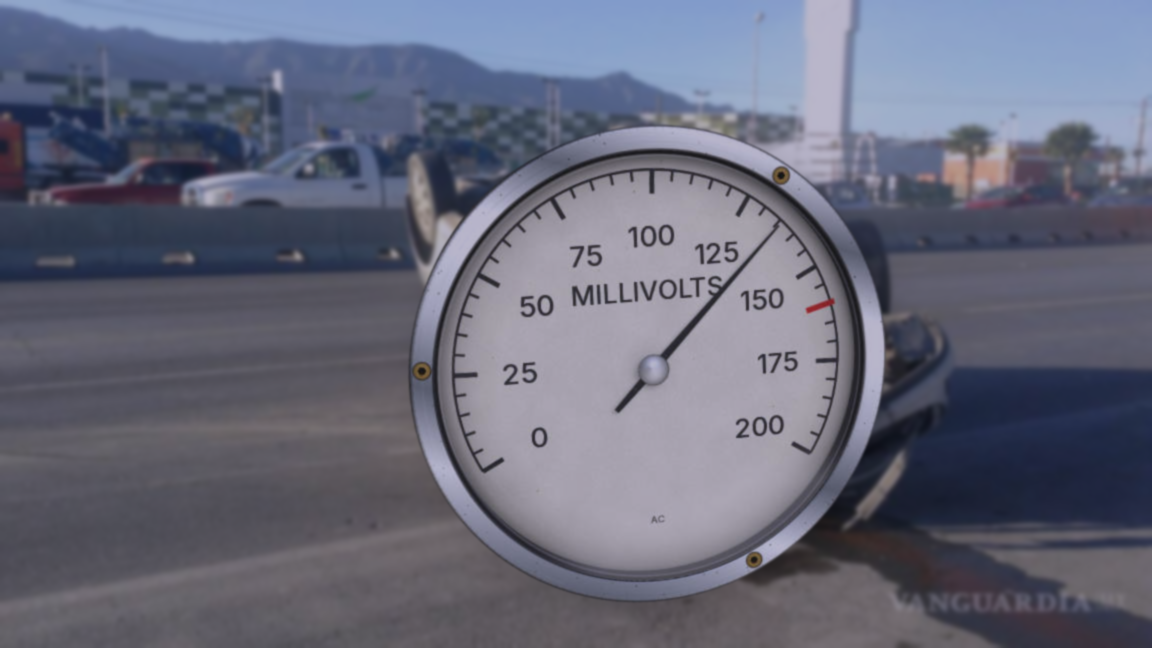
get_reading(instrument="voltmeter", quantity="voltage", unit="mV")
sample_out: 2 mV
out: 135 mV
